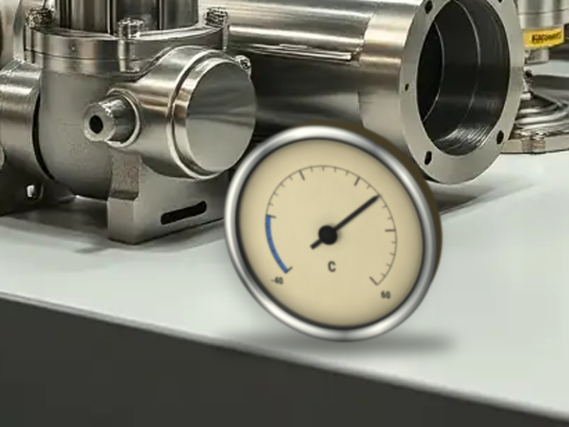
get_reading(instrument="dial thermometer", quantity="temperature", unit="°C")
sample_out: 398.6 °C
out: 28 °C
